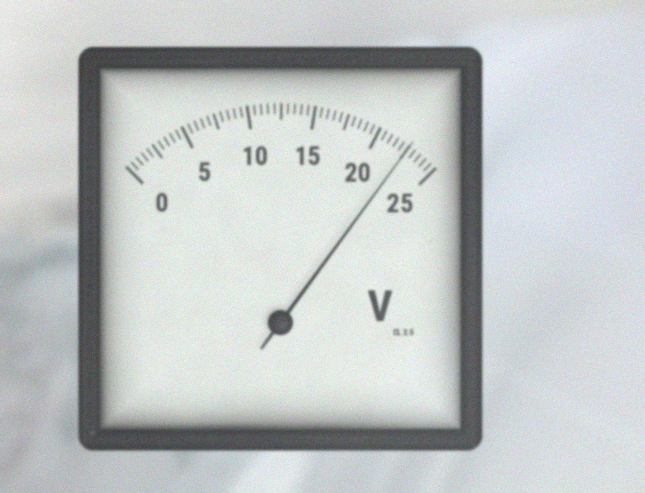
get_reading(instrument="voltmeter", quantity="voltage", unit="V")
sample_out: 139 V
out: 22.5 V
